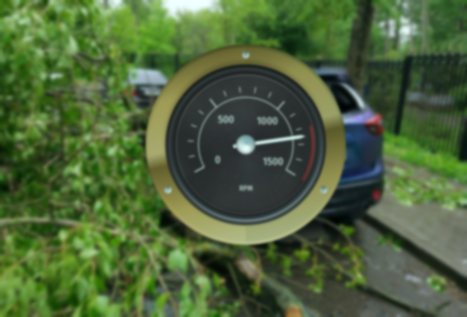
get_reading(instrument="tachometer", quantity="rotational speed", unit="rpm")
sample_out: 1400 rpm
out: 1250 rpm
